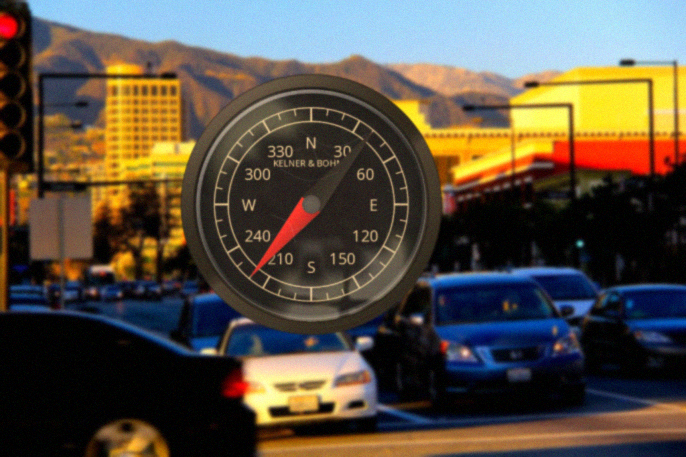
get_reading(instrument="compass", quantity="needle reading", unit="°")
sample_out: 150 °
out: 220 °
